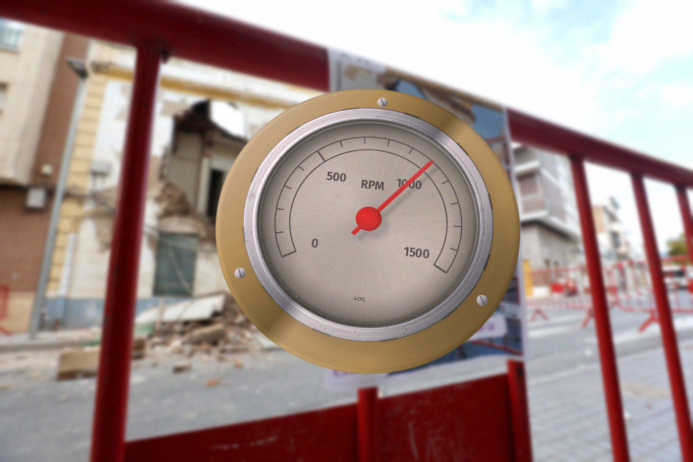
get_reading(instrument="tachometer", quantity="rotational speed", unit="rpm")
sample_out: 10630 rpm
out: 1000 rpm
